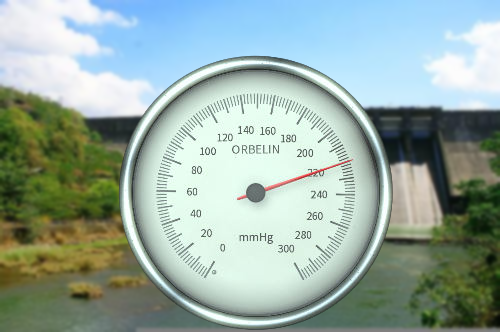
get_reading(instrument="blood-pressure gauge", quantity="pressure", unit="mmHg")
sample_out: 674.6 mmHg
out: 220 mmHg
